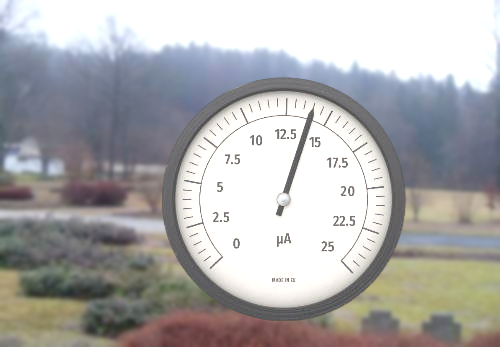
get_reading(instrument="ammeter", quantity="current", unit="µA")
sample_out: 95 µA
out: 14 µA
